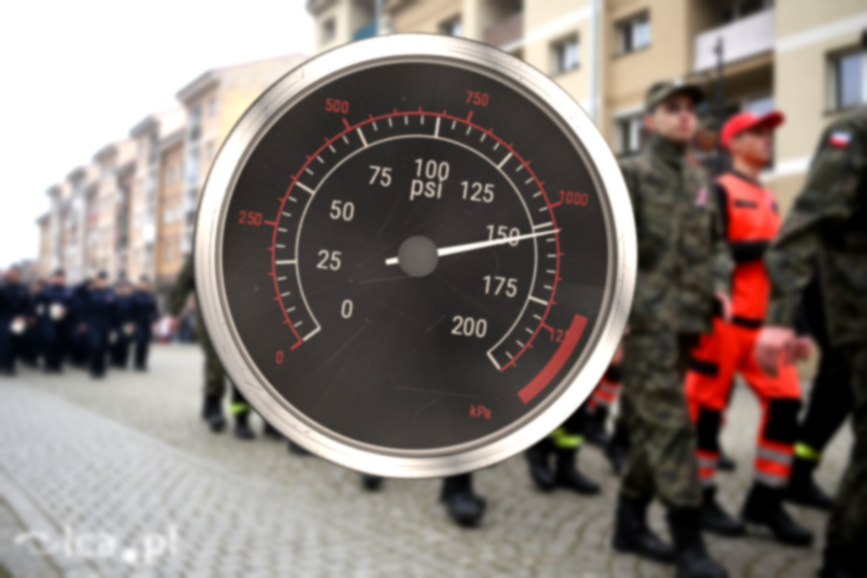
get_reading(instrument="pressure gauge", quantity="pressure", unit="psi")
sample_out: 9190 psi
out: 152.5 psi
